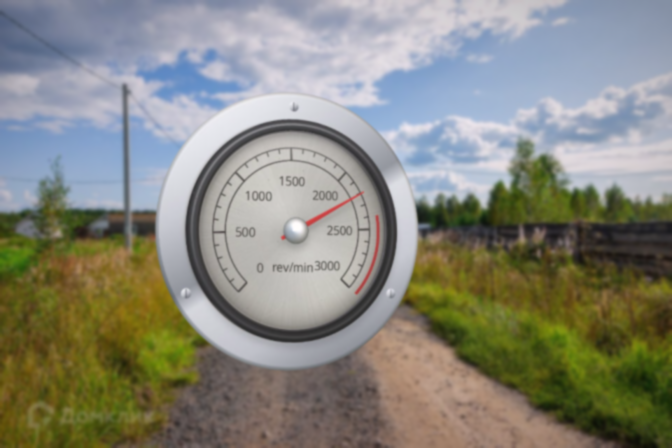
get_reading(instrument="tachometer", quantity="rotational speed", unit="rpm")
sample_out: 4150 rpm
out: 2200 rpm
